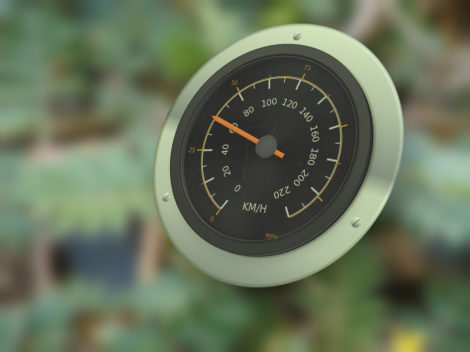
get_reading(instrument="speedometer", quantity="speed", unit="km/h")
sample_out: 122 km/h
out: 60 km/h
